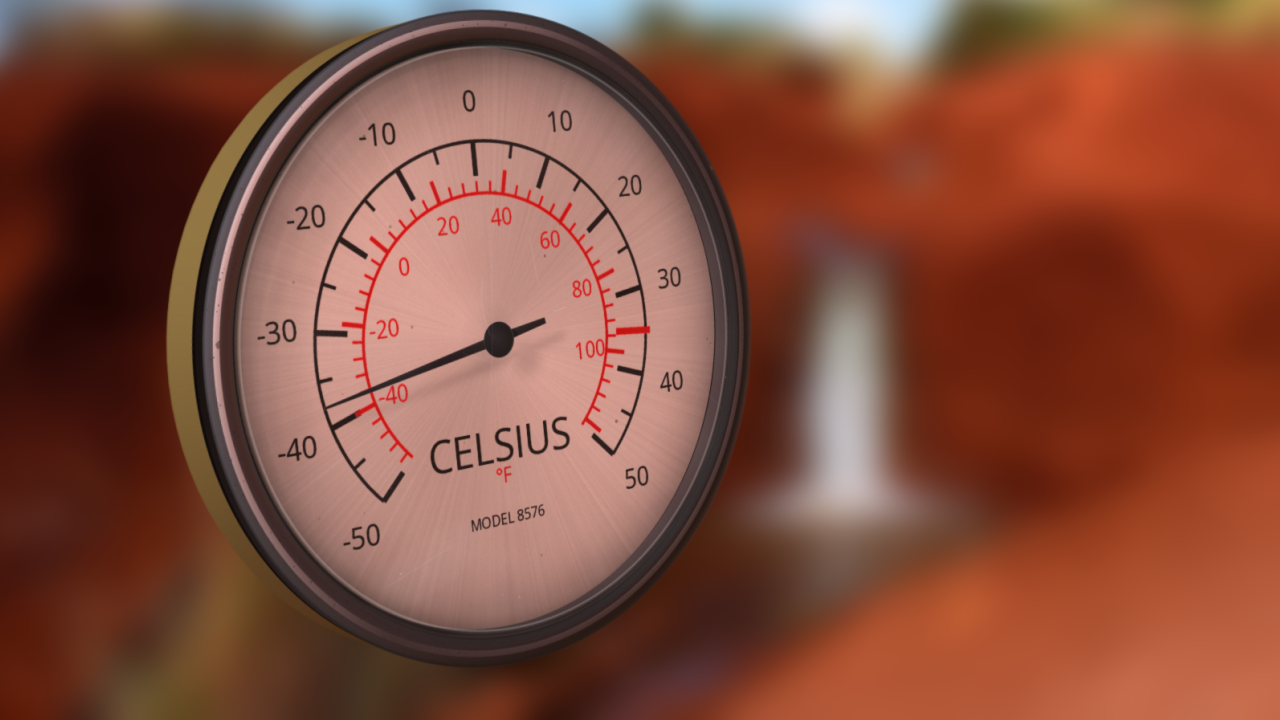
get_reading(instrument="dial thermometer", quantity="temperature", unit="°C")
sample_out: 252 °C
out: -37.5 °C
